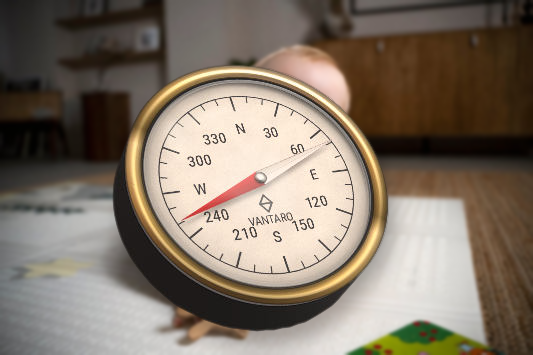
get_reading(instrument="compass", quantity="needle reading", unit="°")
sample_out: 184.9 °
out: 250 °
